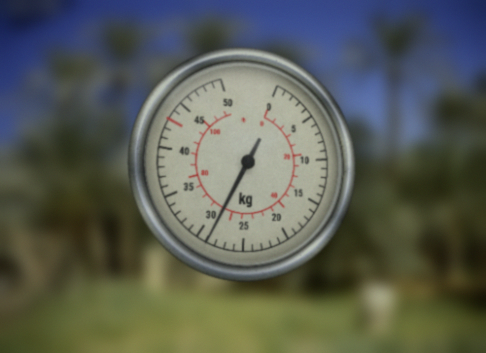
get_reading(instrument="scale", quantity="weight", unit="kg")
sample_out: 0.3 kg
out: 29 kg
